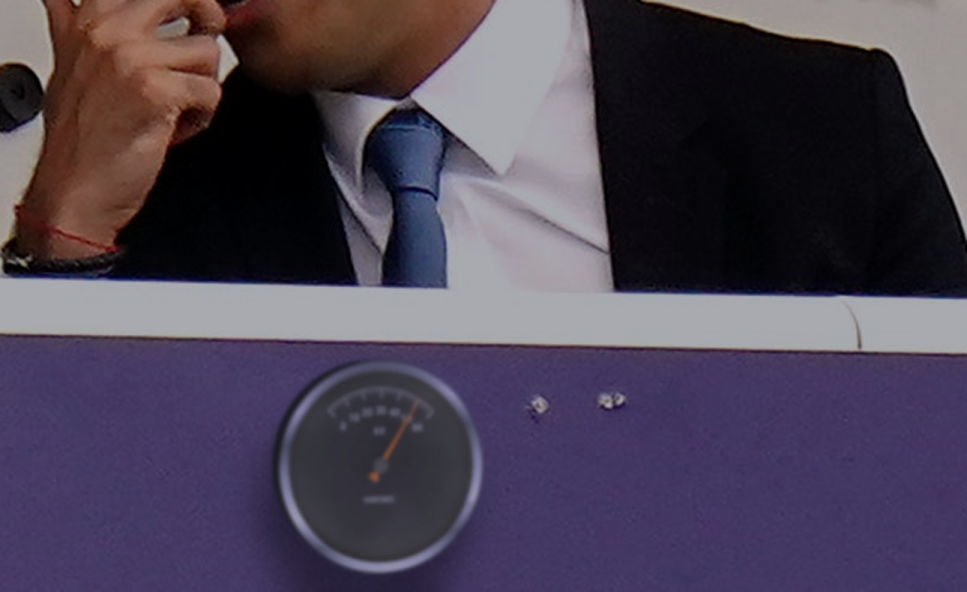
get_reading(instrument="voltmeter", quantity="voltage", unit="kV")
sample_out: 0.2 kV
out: 50 kV
